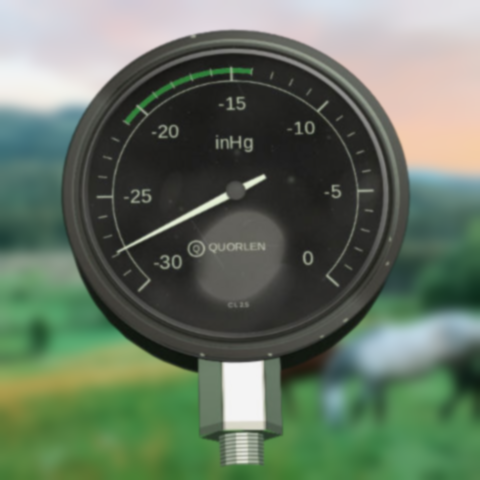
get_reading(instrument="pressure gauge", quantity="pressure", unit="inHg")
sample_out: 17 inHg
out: -28 inHg
